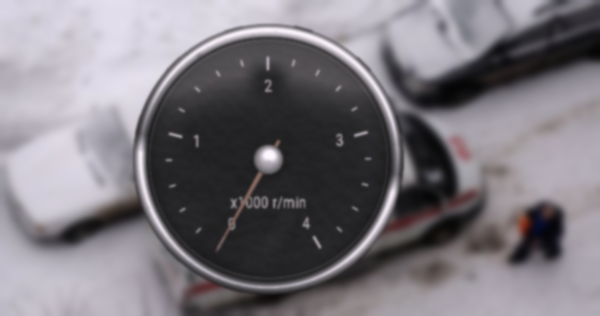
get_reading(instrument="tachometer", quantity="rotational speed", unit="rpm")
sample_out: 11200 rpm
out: 0 rpm
